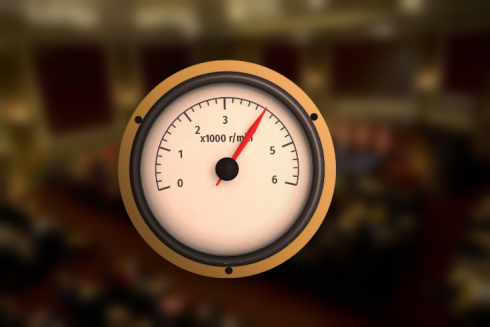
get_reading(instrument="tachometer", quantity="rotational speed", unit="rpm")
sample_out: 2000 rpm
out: 4000 rpm
